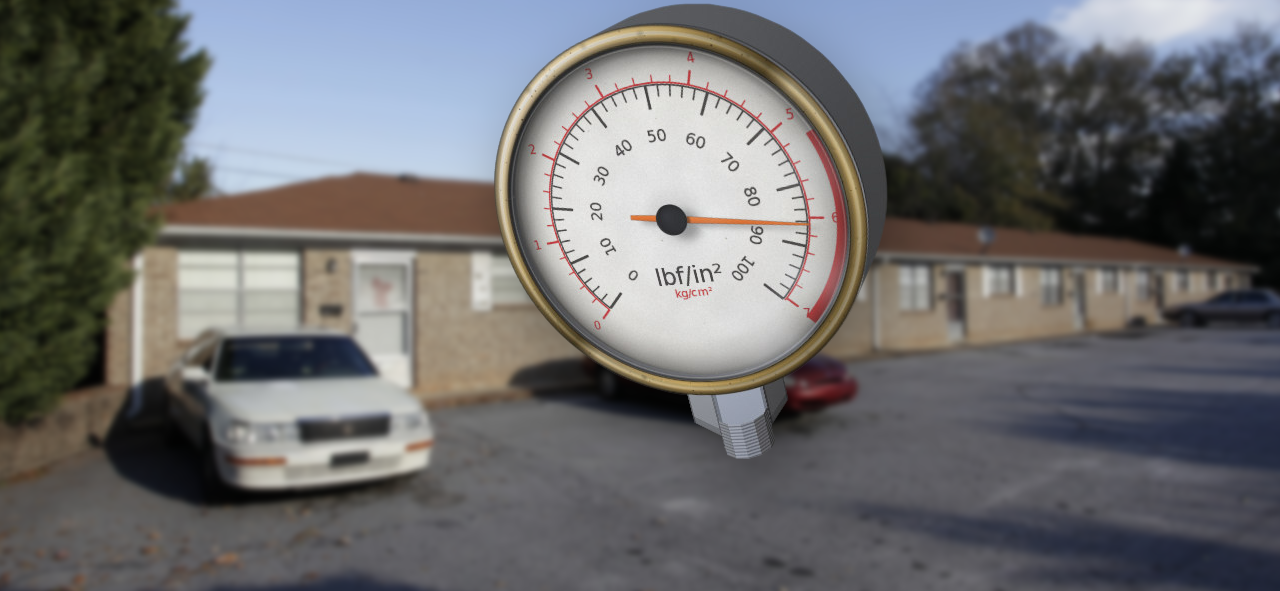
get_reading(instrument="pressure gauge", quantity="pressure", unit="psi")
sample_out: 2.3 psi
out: 86 psi
